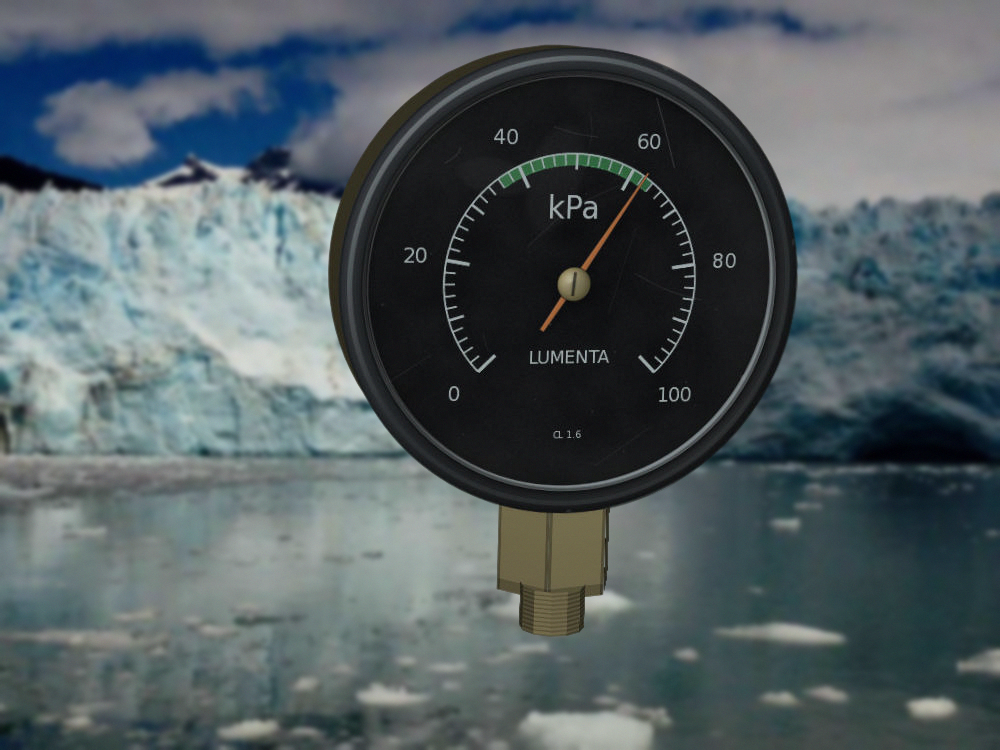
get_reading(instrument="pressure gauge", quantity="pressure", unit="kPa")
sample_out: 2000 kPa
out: 62 kPa
